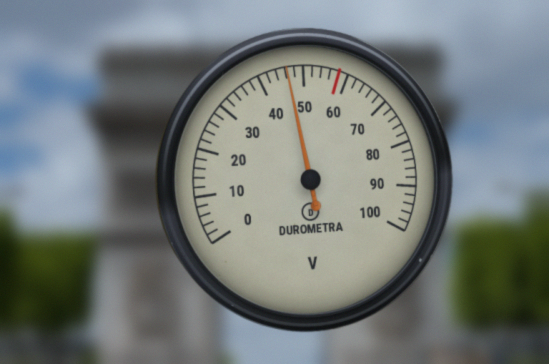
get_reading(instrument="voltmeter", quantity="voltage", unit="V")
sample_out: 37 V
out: 46 V
